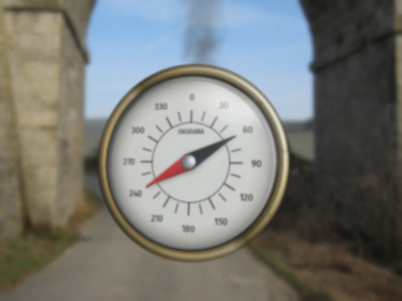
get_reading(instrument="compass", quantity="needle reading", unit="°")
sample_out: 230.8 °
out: 240 °
